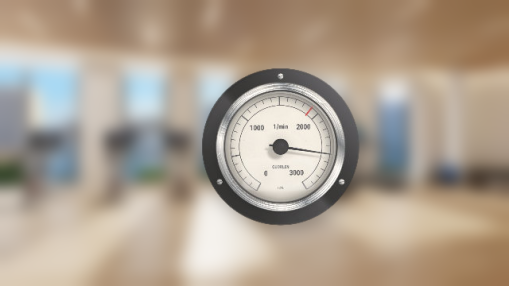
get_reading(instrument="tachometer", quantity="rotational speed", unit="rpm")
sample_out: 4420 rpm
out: 2500 rpm
